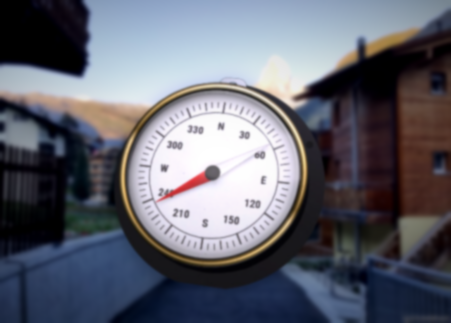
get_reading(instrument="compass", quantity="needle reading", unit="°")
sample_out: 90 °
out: 235 °
